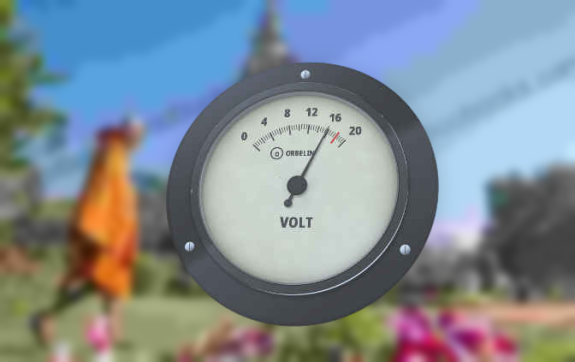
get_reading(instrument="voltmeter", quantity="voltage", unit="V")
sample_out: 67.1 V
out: 16 V
